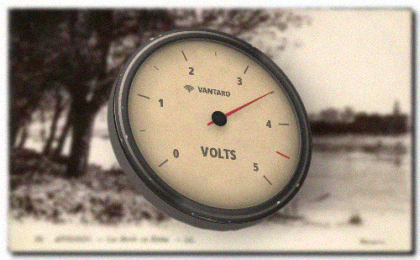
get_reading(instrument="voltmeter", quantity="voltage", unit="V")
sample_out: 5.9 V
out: 3.5 V
